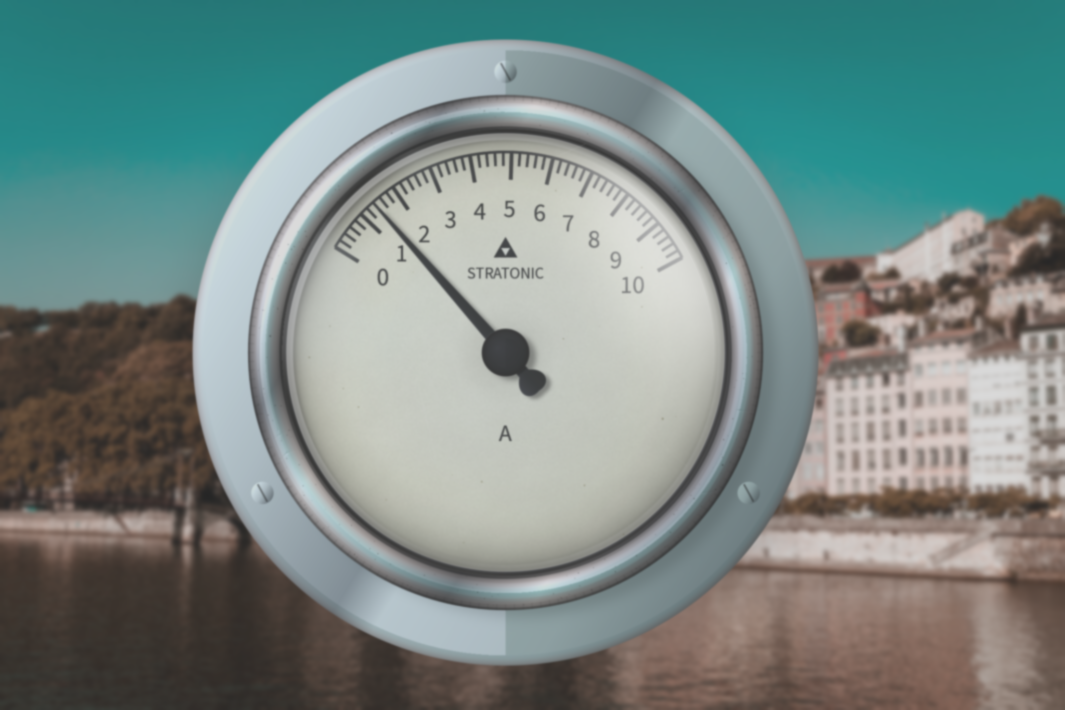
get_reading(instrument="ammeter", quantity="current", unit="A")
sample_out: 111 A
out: 1.4 A
